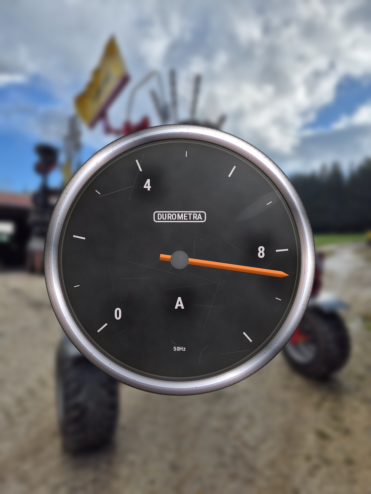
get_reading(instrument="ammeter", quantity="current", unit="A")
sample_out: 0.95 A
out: 8.5 A
